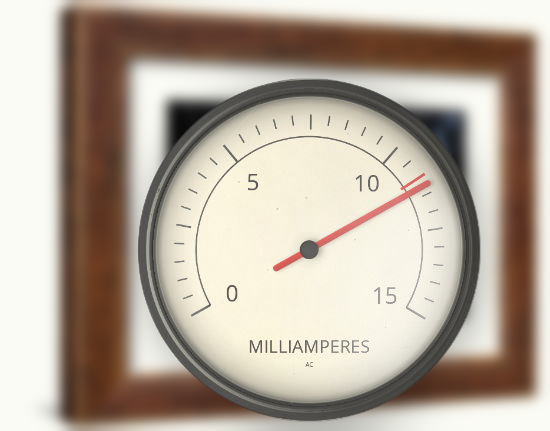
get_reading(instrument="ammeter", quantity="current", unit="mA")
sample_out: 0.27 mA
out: 11.25 mA
